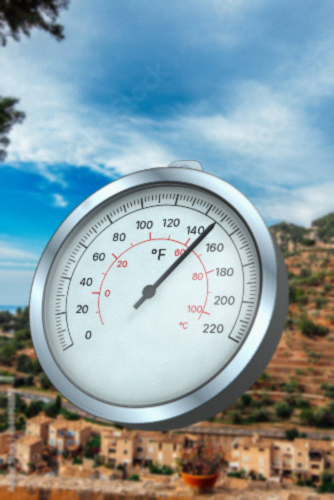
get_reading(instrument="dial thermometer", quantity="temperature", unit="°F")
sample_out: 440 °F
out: 150 °F
